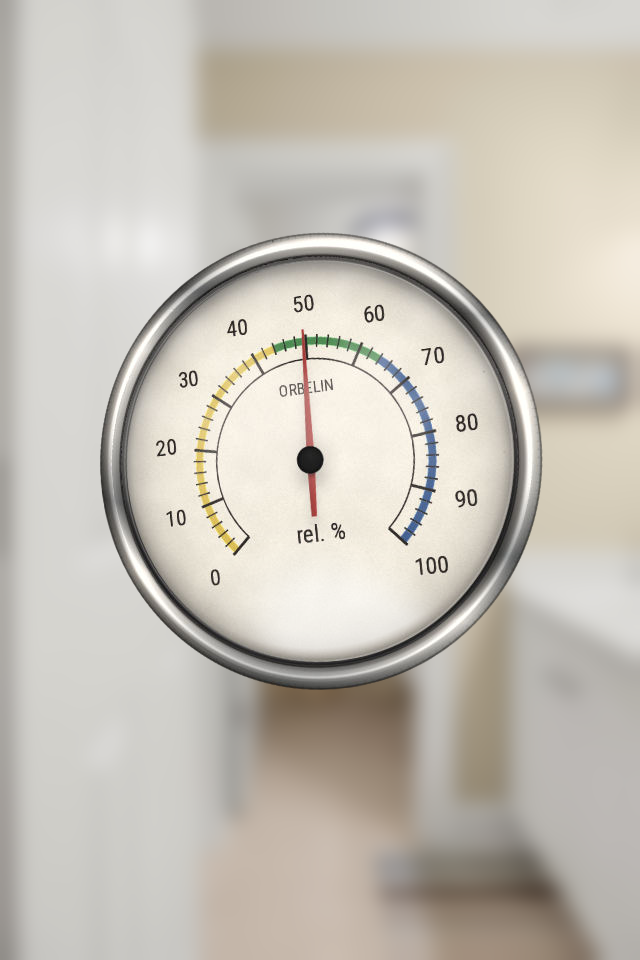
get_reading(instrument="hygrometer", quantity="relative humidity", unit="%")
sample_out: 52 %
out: 50 %
